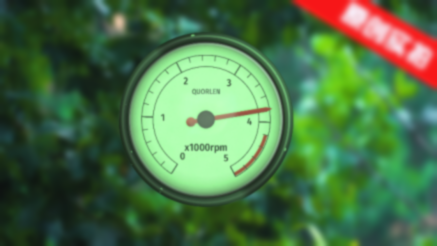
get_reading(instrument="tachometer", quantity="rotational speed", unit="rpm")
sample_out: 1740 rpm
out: 3800 rpm
